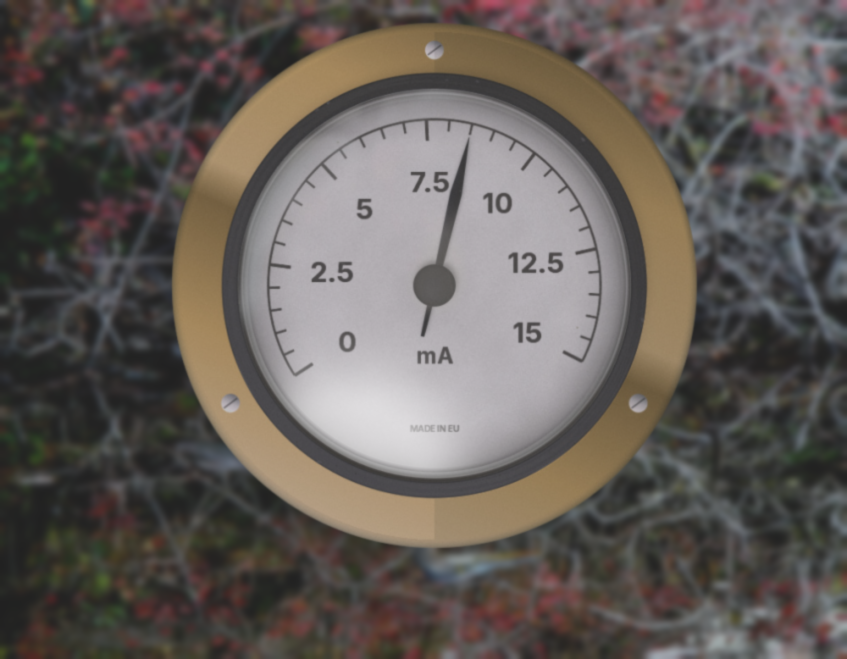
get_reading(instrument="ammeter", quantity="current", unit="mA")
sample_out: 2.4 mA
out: 8.5 mA
